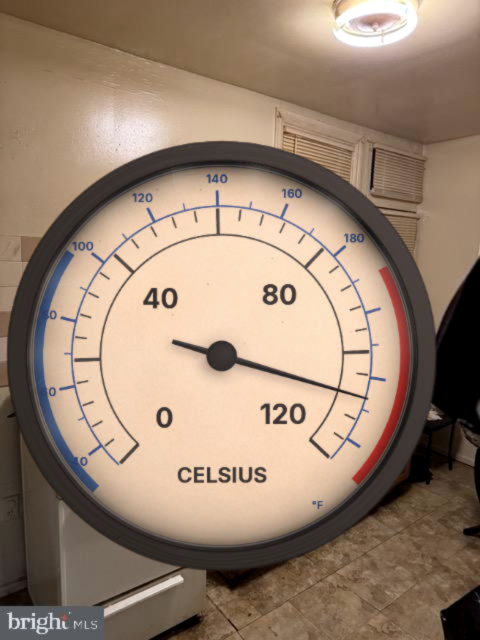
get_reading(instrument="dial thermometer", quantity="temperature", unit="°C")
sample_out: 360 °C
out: 108 °C
